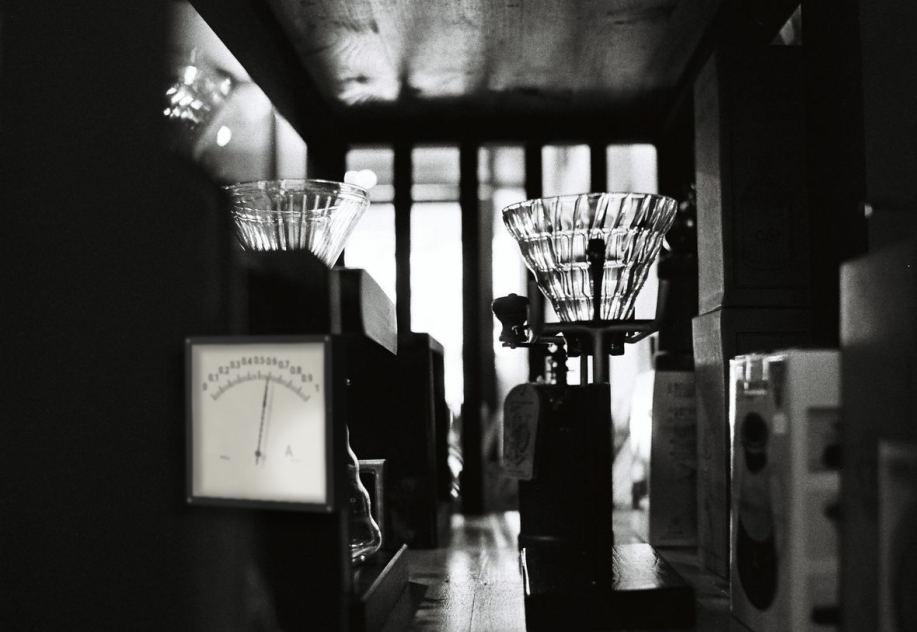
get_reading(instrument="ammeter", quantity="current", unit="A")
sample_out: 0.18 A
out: 0.6 A
